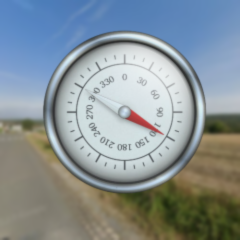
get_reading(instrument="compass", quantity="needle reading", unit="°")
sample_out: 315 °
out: 120 °
